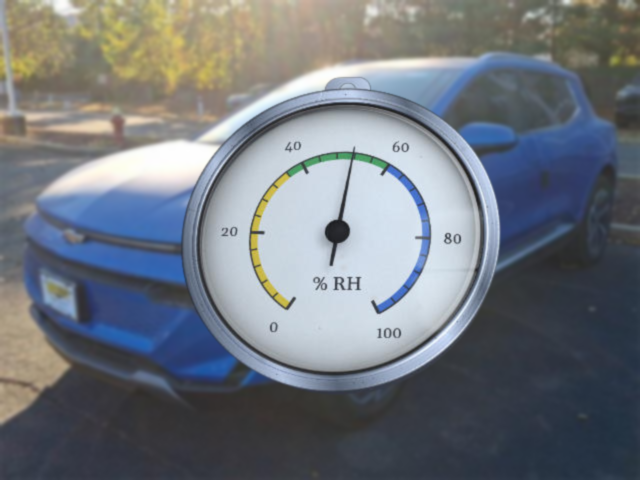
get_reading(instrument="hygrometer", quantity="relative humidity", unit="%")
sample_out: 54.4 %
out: 52 %
